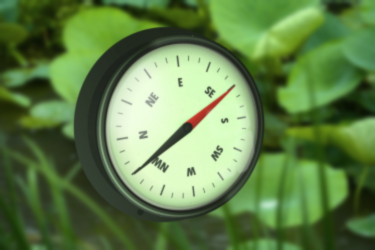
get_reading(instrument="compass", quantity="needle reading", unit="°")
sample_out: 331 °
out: 150 °
